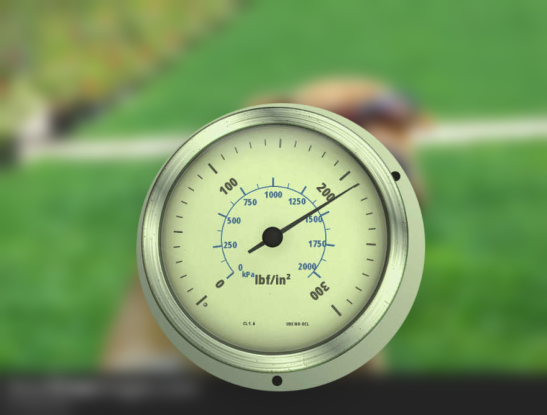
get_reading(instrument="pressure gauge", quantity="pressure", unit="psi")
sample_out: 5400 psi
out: 210 psi
